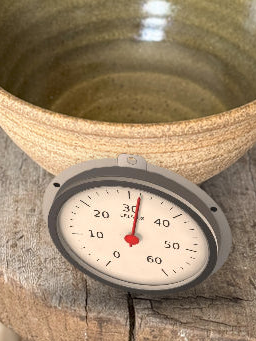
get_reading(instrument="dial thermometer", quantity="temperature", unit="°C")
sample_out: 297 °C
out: 32 °C
